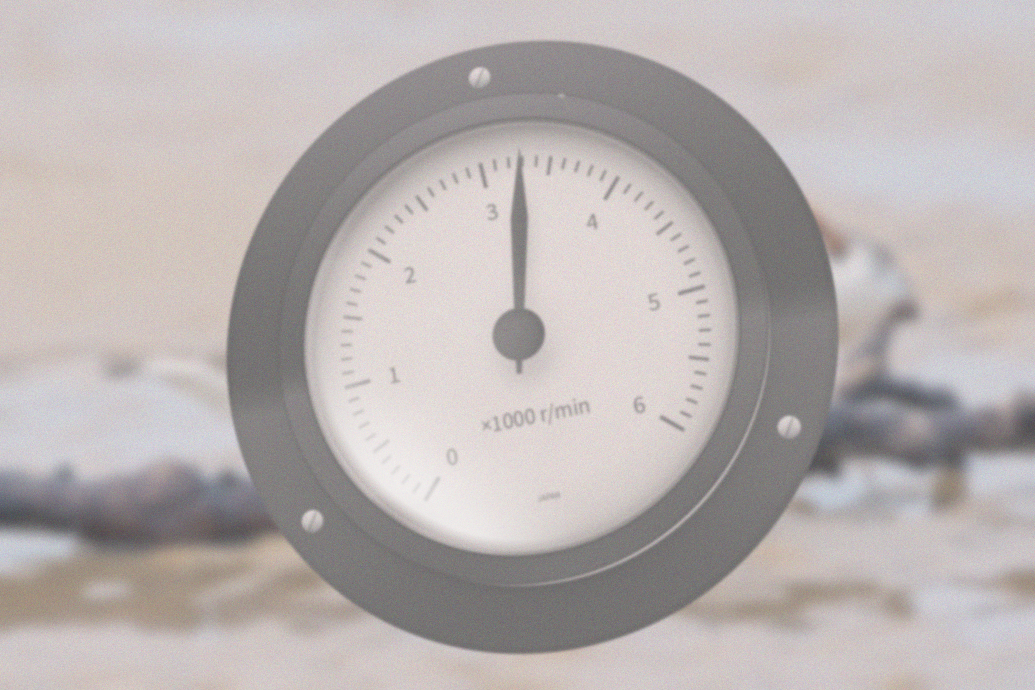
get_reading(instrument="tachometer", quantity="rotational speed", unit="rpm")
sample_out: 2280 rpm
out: 3300 rpm
